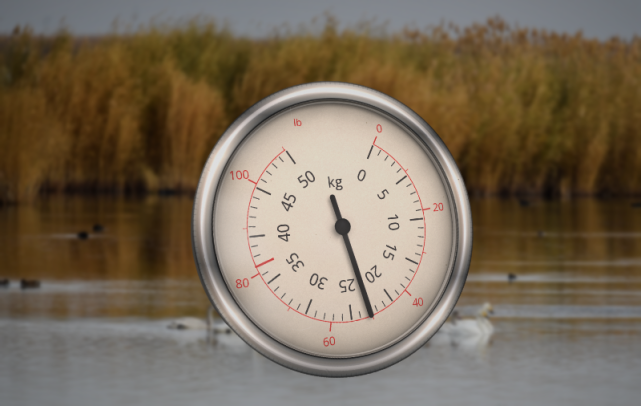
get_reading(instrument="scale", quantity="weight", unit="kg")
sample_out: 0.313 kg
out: 23 kg
